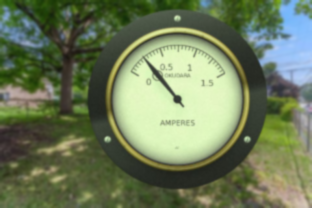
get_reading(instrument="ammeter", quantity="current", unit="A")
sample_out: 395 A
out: 0.25 A
